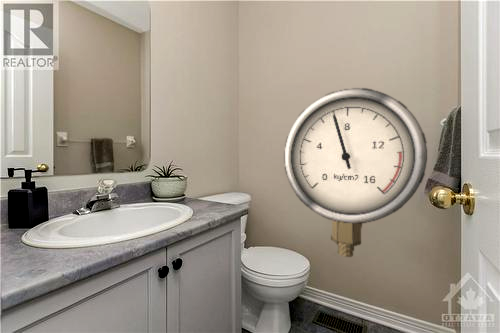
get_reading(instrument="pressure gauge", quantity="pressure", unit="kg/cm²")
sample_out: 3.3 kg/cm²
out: 7 kg/cm²
